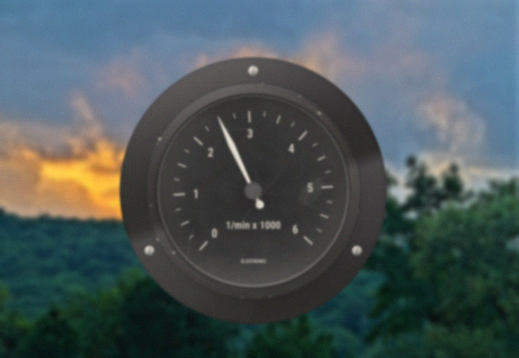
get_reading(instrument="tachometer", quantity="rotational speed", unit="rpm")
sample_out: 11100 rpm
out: 2500 rpm
